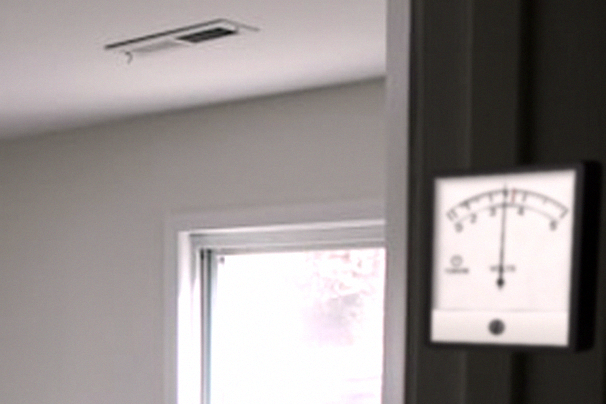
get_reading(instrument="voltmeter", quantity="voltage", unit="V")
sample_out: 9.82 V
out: 3.5 V
